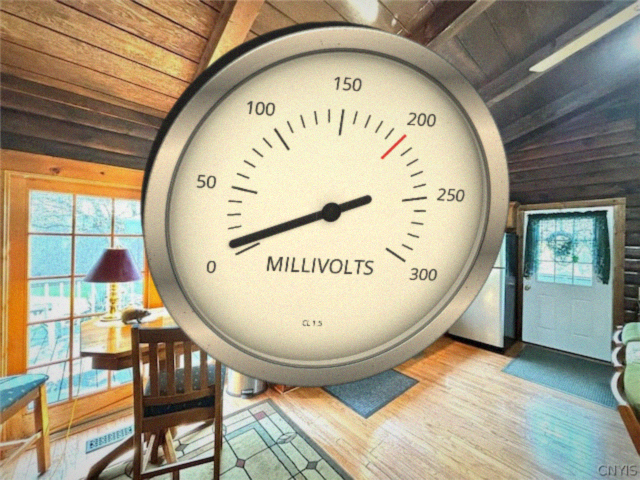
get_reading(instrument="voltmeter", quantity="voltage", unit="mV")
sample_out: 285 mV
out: 10 mV
